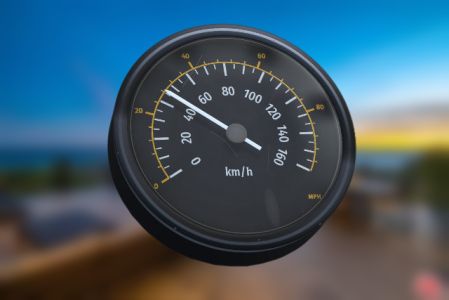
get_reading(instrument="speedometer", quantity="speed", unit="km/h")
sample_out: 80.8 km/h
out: 45 km/h
